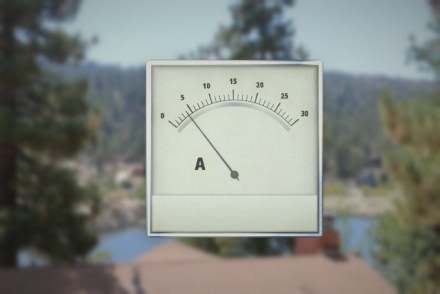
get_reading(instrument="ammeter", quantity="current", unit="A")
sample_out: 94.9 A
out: 4 A
